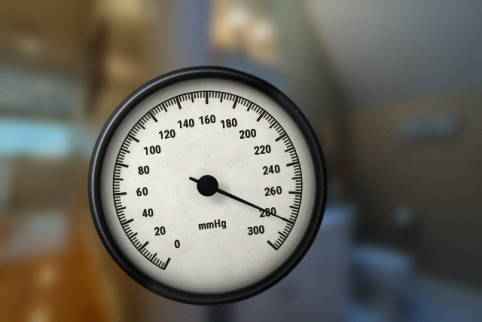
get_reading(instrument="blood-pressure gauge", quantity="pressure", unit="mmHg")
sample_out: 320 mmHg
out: 280 mmHg
